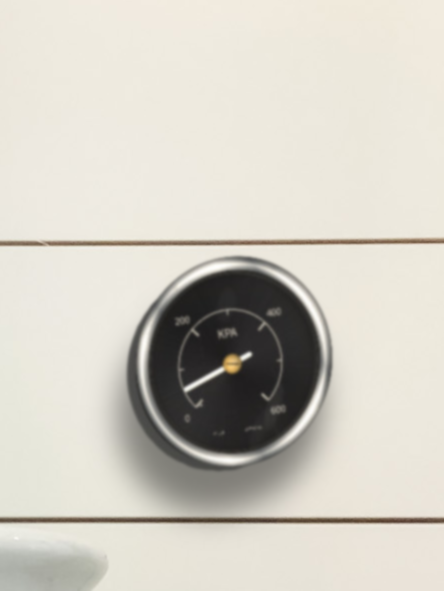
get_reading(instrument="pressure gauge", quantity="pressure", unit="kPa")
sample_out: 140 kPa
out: 50 kPa
